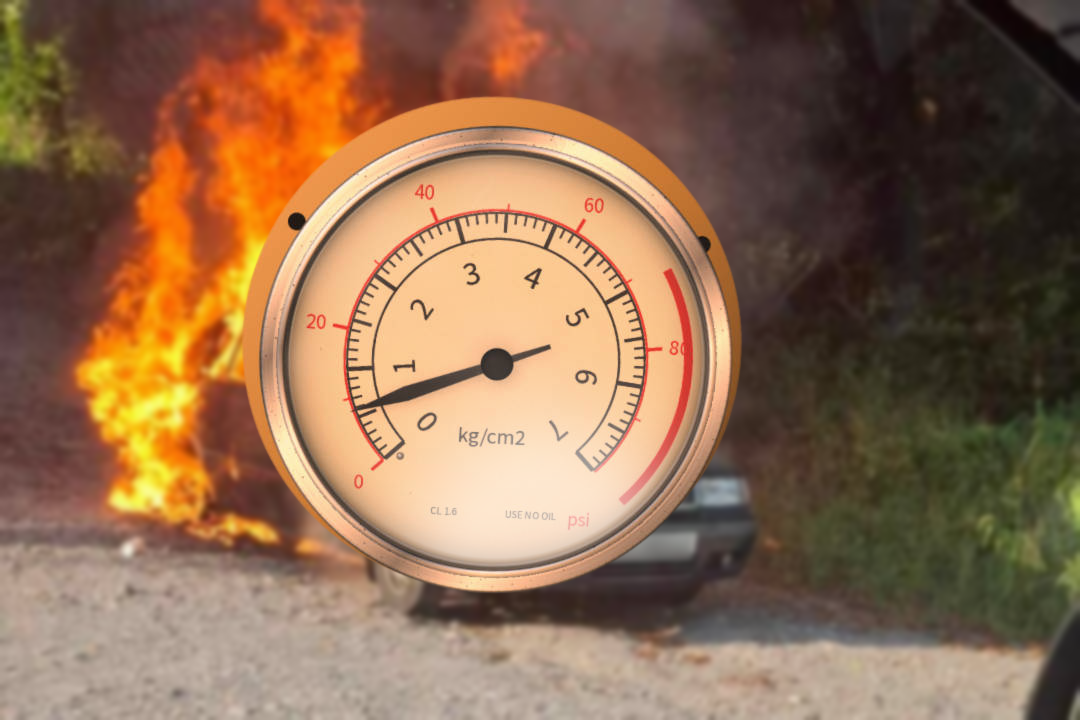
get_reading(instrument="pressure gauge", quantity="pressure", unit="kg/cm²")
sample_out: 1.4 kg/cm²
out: 0.6 kg/cm²
